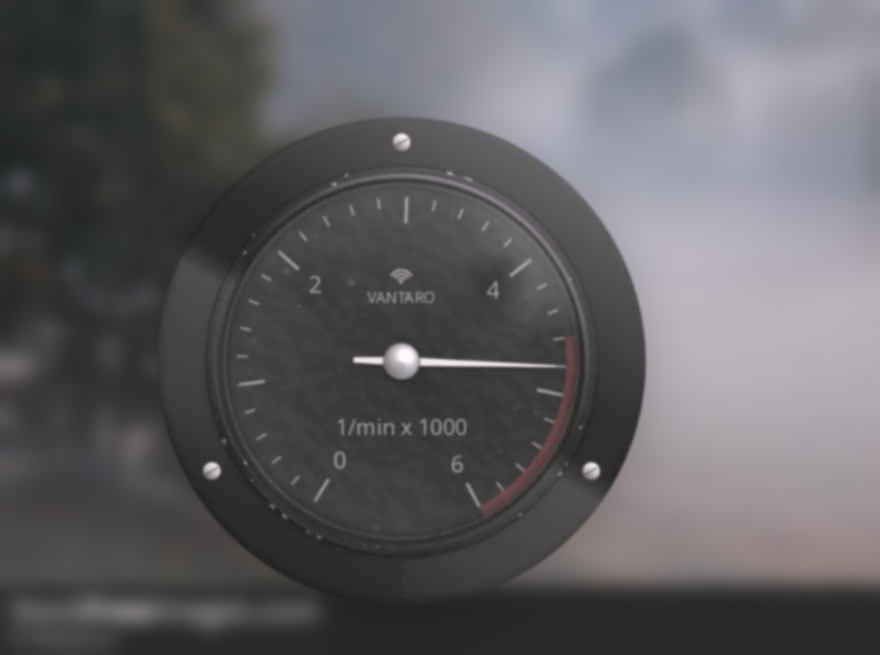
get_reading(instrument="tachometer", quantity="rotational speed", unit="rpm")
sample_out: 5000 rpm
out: 4800 rpm
